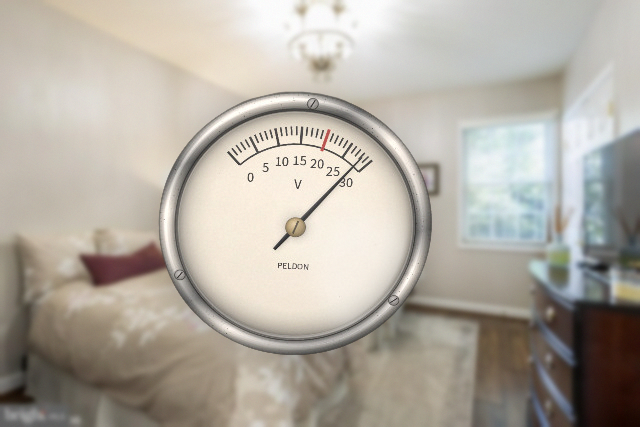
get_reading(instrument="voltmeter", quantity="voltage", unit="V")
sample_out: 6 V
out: 28 V
